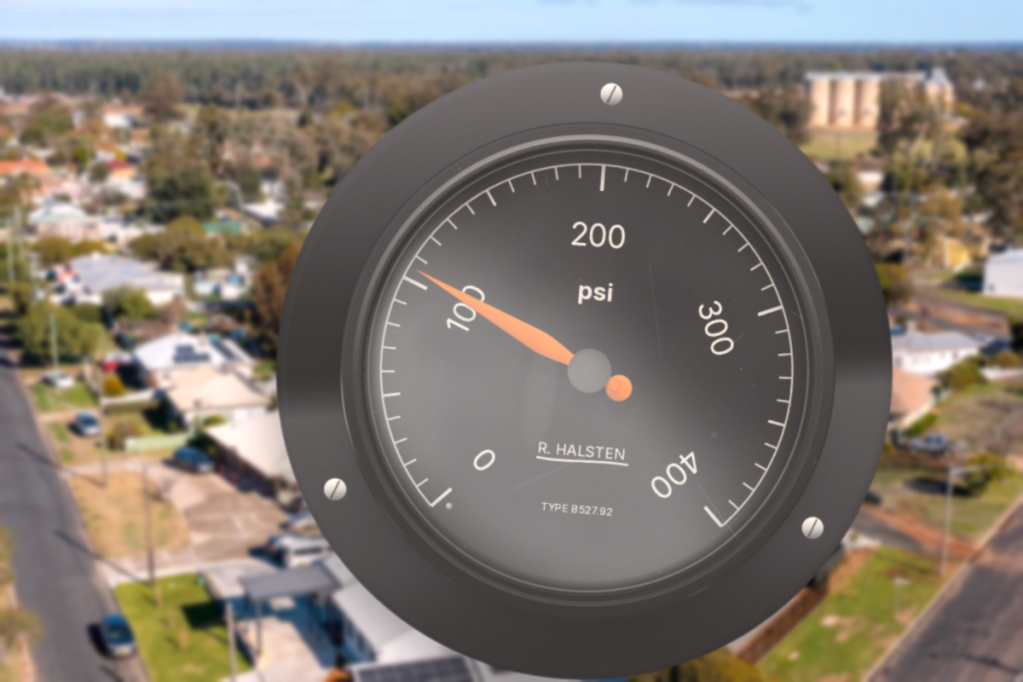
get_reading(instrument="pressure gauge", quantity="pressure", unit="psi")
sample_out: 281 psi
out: 105 psi
